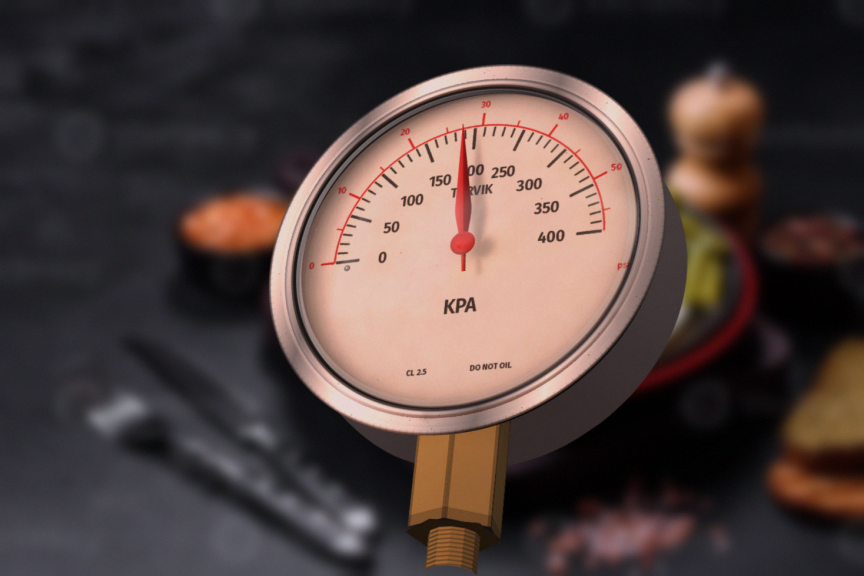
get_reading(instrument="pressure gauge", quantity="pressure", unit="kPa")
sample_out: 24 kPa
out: 190 kPa
